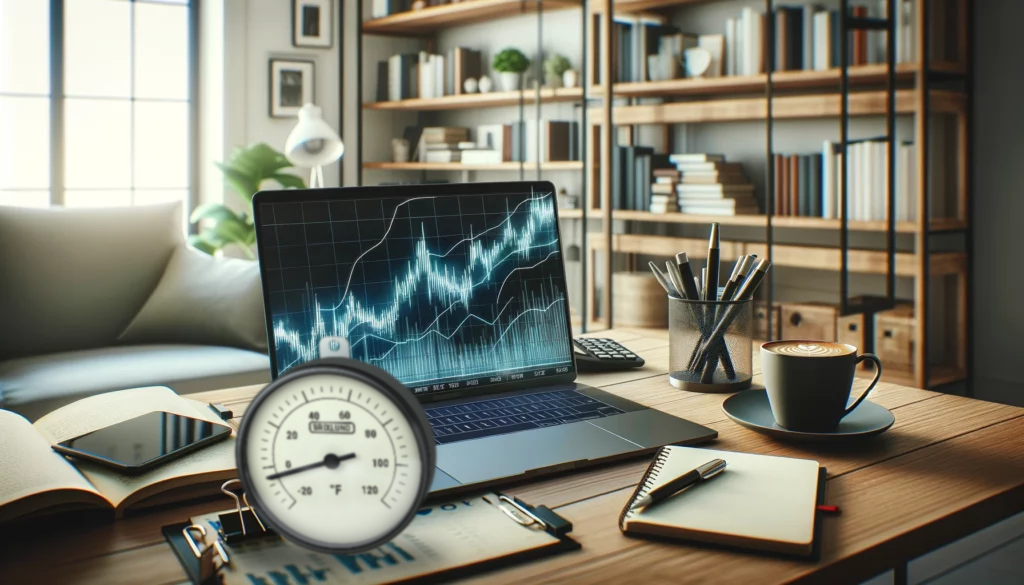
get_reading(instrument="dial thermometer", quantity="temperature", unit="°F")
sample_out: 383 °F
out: -4 °F
